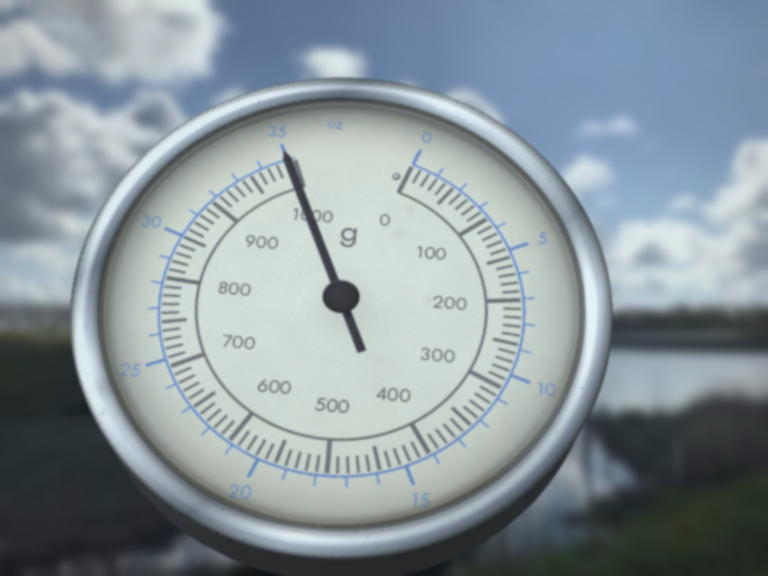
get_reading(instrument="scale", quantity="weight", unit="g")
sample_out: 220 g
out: 990 g
